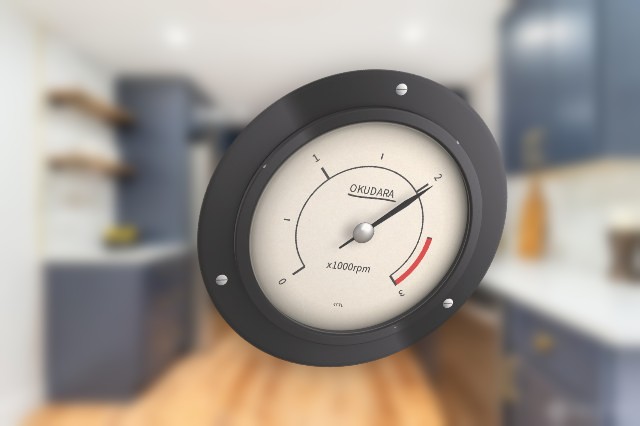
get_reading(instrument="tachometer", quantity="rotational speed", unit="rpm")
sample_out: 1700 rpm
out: 2000 rpm
